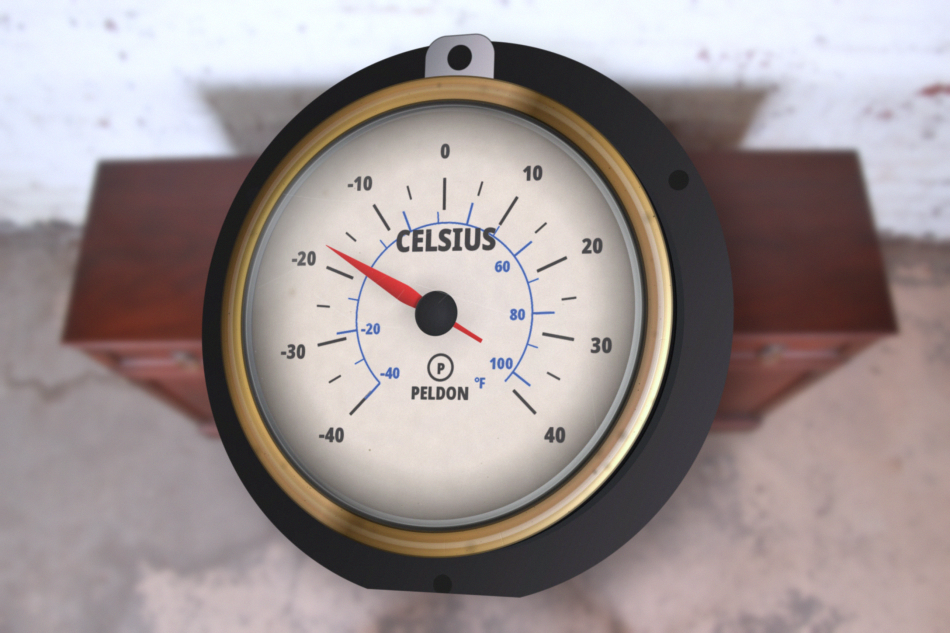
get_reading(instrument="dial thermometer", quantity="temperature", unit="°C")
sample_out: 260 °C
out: -17.5 °C
